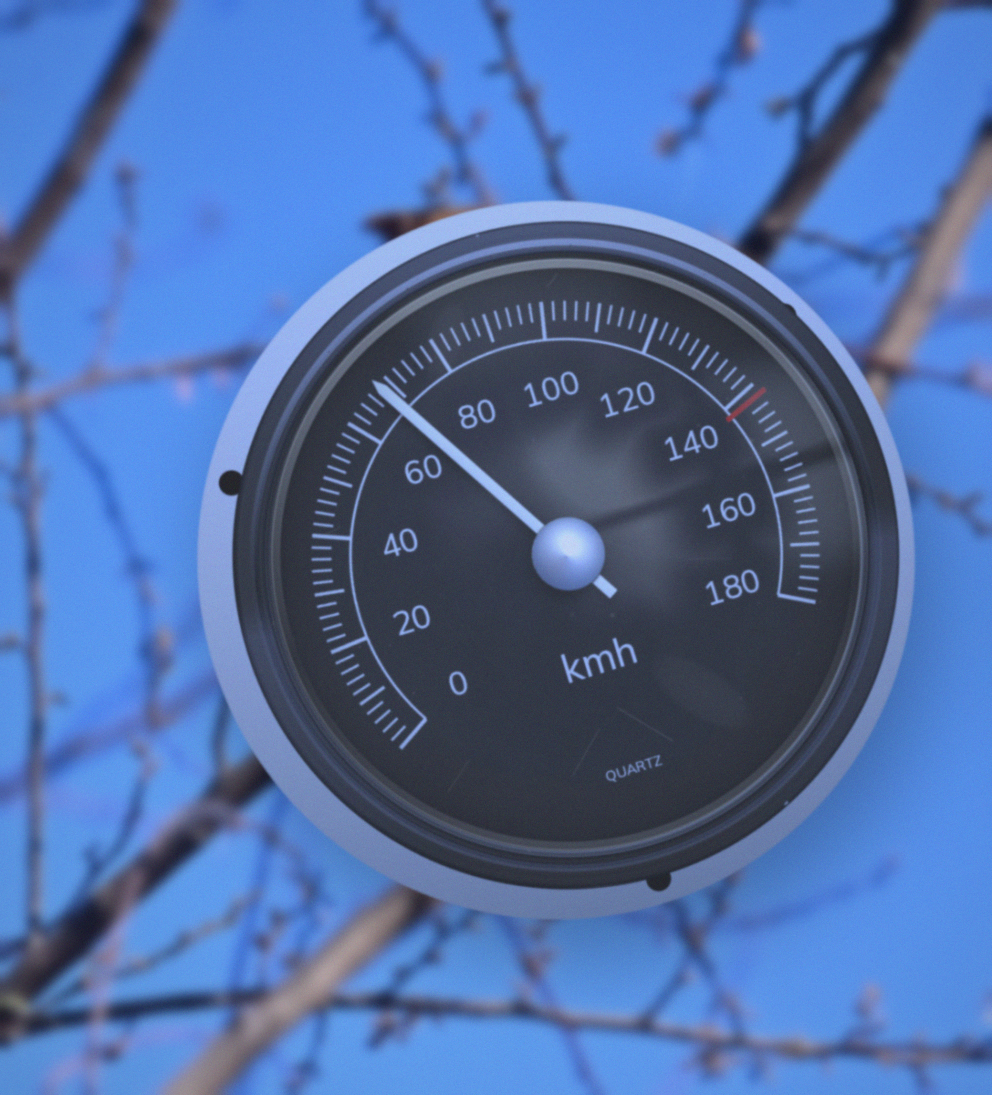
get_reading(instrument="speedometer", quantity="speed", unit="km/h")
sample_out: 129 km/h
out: 68 km/h
